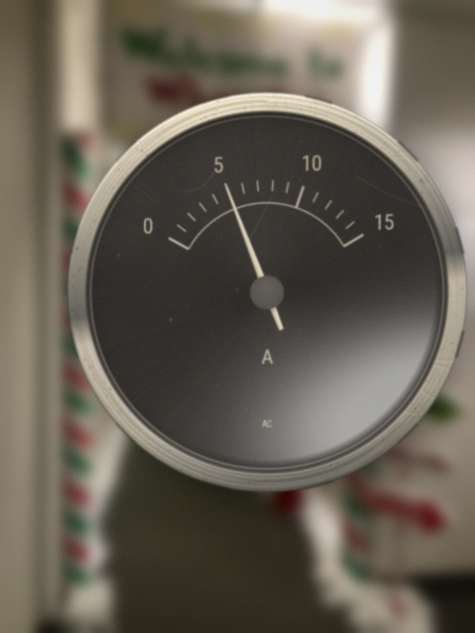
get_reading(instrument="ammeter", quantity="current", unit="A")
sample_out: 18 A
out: 5 A
